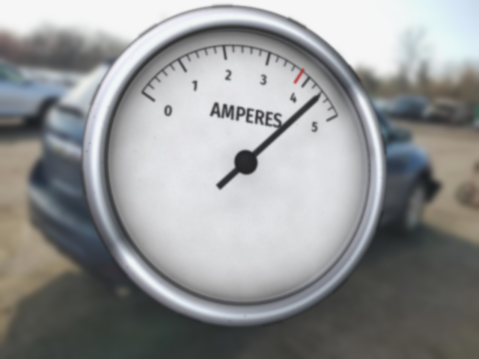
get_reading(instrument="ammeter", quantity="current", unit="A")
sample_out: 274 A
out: 4.4 A
